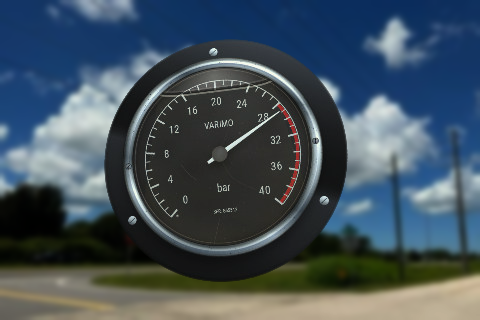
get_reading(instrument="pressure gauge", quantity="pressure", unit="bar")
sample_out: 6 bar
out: 29 bar
